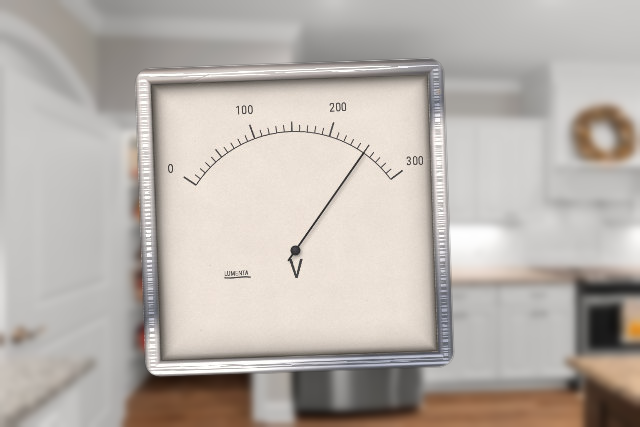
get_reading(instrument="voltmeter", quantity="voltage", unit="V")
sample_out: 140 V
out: 250 V
